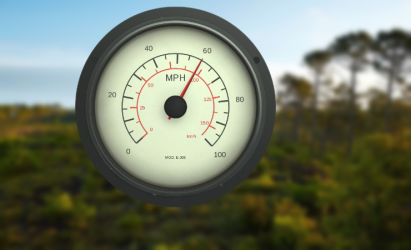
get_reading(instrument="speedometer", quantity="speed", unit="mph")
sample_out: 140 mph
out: 60 mph
